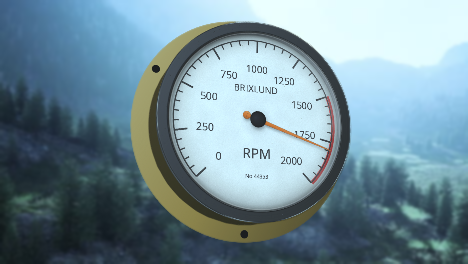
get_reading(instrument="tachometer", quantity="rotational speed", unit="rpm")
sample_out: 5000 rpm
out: 1800 rpm
